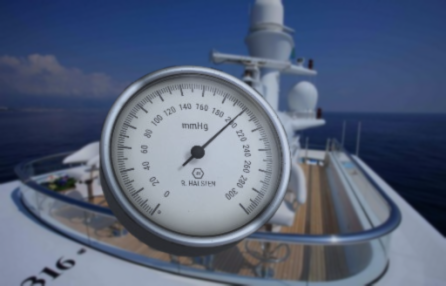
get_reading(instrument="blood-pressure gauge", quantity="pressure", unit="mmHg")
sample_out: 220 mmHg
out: 200 mmHg
